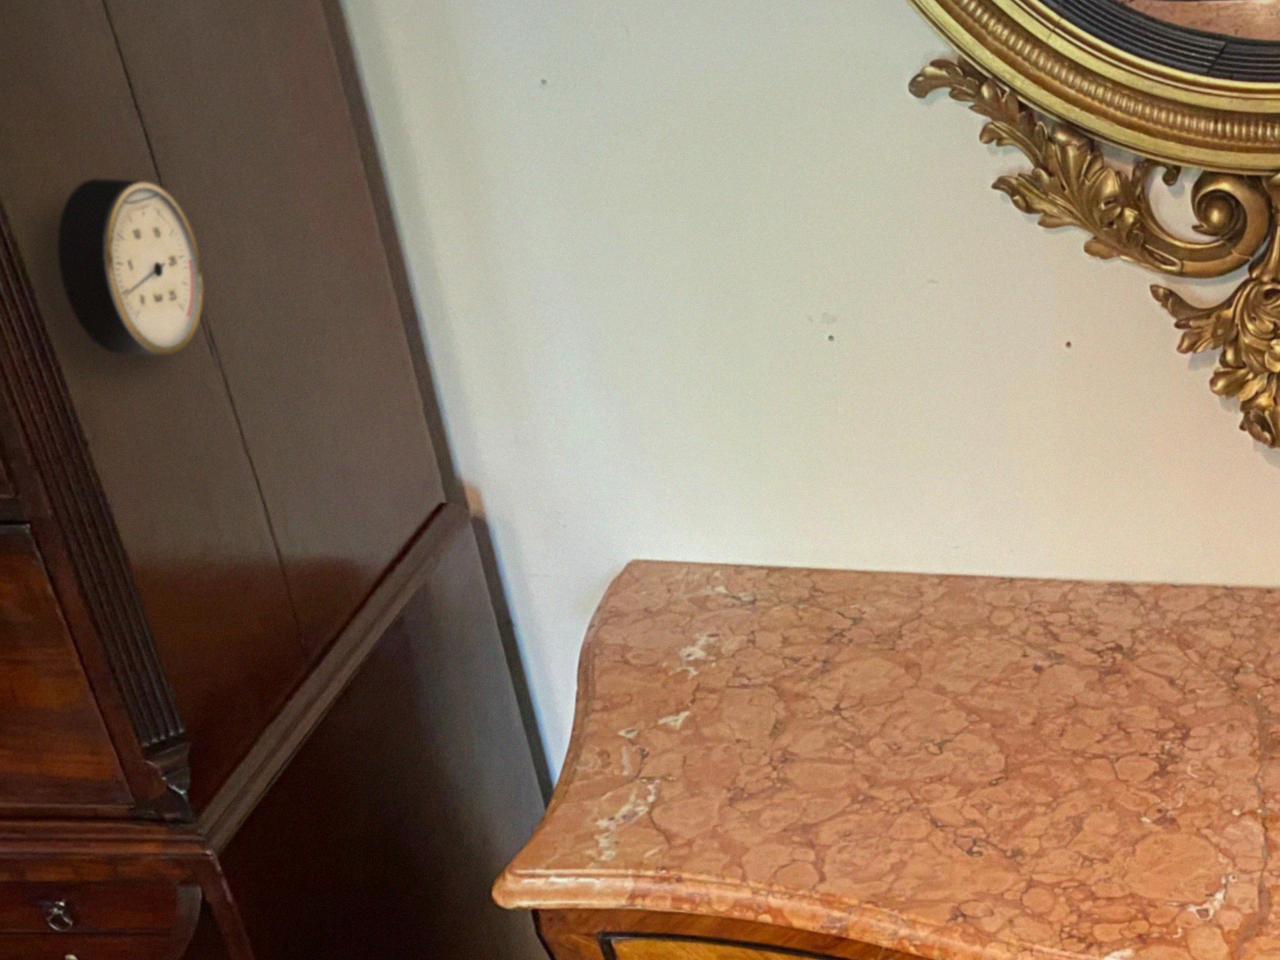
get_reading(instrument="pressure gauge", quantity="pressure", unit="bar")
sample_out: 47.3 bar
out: 2.5 bar
